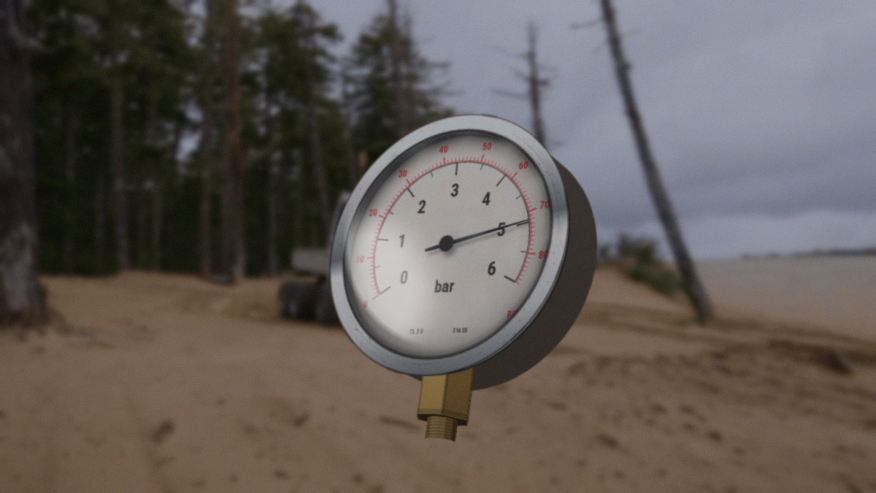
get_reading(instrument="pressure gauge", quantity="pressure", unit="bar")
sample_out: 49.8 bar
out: 5 bar
